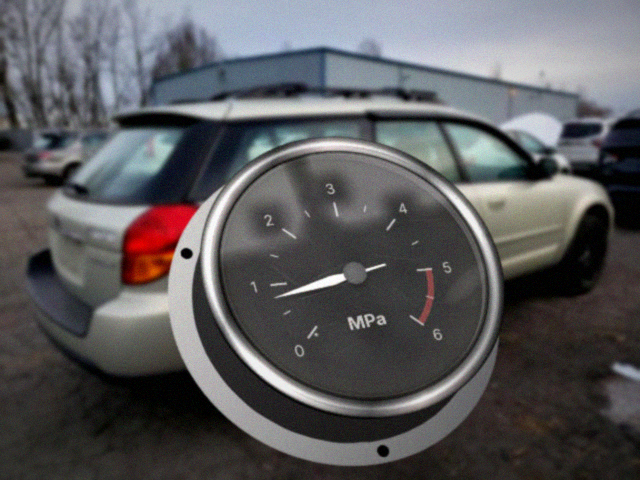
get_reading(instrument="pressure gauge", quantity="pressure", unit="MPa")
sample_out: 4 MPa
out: 0.75 MPa
